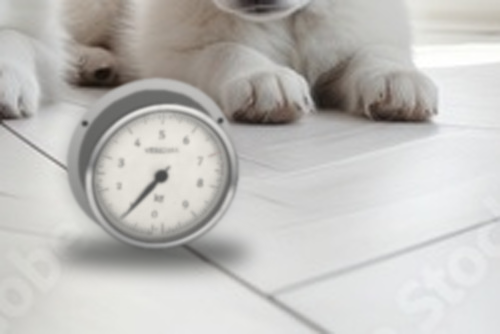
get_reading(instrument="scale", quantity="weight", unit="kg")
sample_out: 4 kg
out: 1 kg
